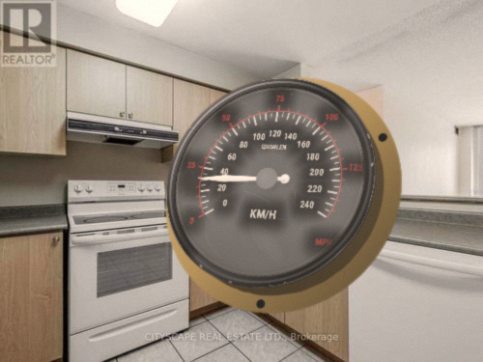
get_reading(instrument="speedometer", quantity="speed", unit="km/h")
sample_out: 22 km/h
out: 30 km/h
